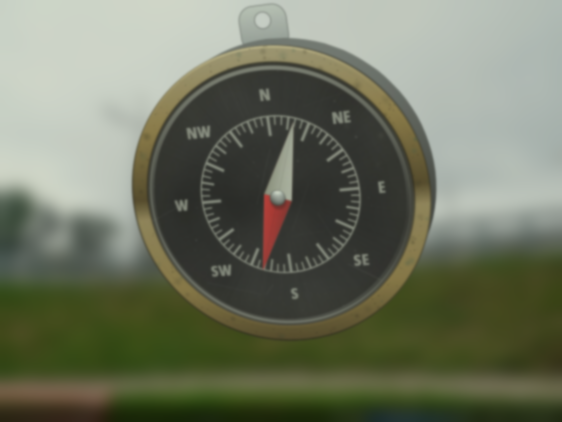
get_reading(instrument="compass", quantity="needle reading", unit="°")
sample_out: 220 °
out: 200 °
